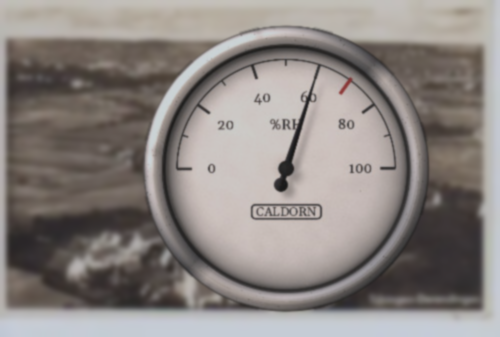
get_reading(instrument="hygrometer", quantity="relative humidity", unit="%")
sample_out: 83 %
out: 60 %
